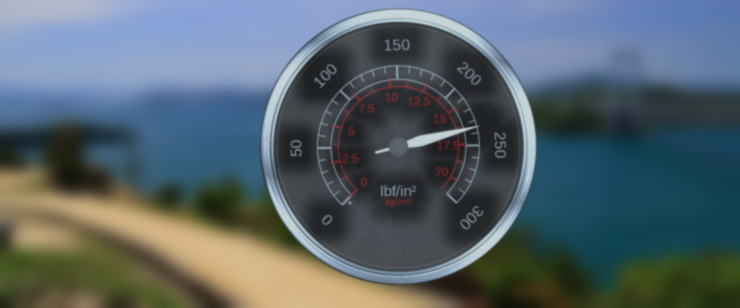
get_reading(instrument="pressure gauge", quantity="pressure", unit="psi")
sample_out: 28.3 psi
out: 235 psi
